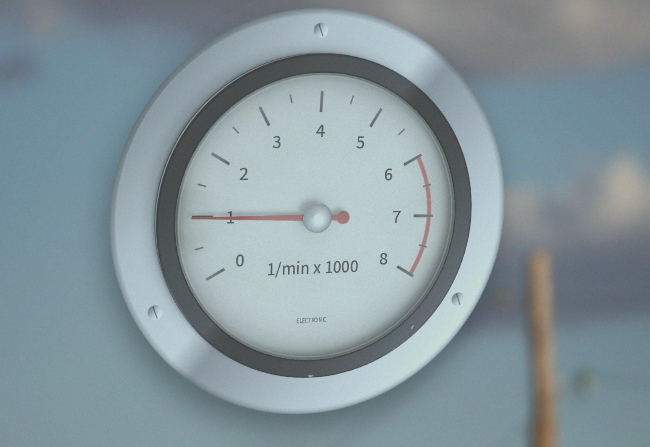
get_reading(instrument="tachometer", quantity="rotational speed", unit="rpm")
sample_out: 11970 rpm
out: 1000 rpm
